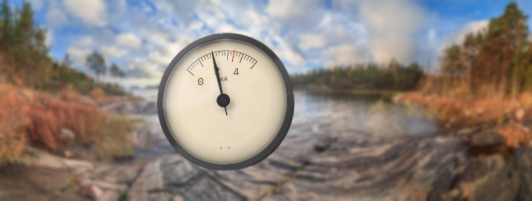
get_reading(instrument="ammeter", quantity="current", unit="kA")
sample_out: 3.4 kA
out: 2 kA
